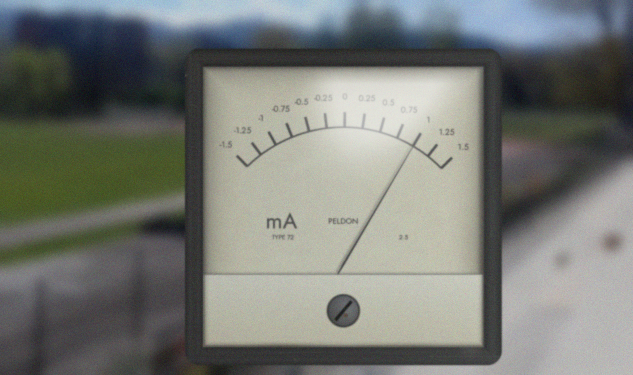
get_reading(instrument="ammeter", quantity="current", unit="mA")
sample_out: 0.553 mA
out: 1 mA
